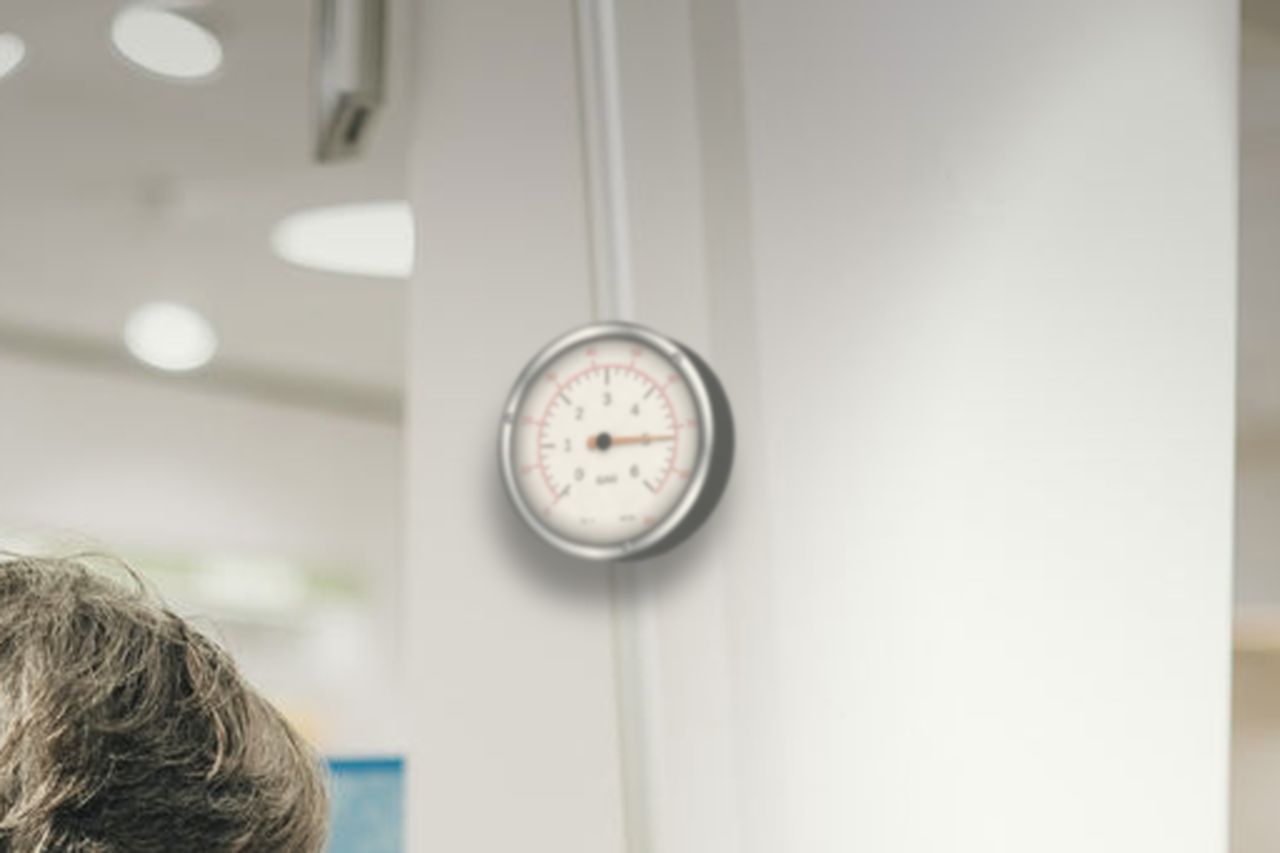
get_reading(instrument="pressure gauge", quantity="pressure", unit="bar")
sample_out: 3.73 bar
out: 5 bar
